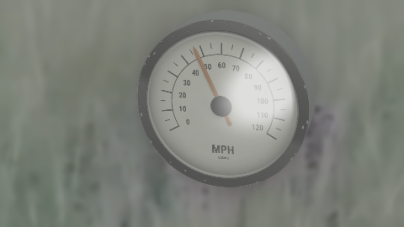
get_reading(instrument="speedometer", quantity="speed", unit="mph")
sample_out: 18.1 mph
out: 47.5 mph
